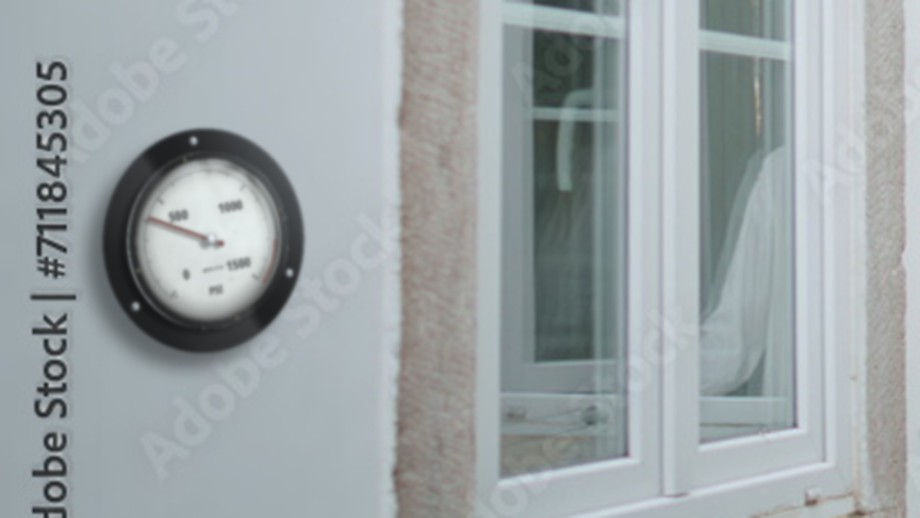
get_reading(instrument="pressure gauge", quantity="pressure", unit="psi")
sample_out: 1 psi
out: 400 psi
